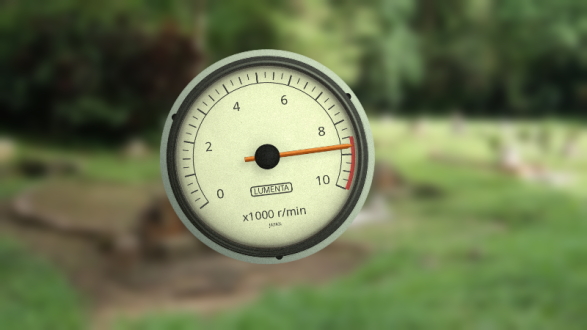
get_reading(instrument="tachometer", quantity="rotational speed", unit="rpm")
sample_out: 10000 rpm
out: 8750 rpm
